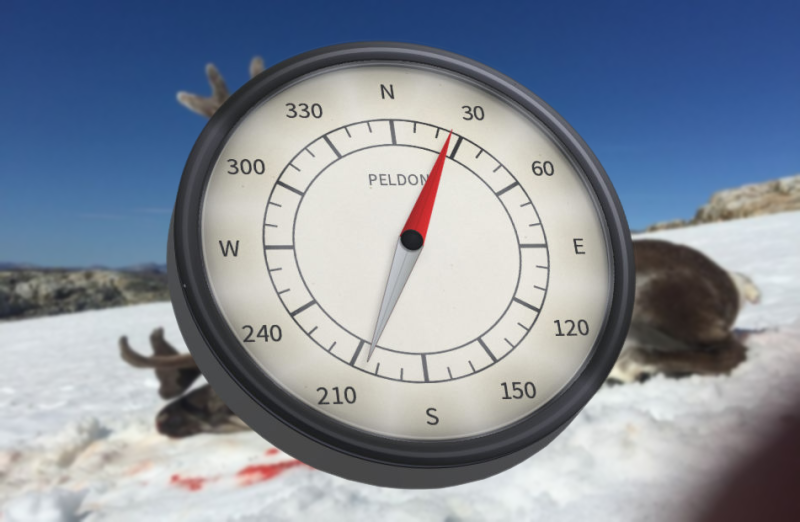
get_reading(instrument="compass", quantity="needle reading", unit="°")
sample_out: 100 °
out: 25 °
